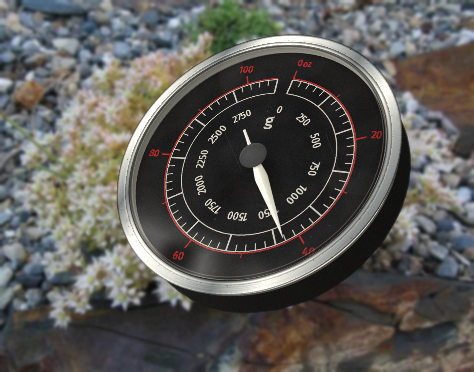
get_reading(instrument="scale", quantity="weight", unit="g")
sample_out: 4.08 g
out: 1200 g
